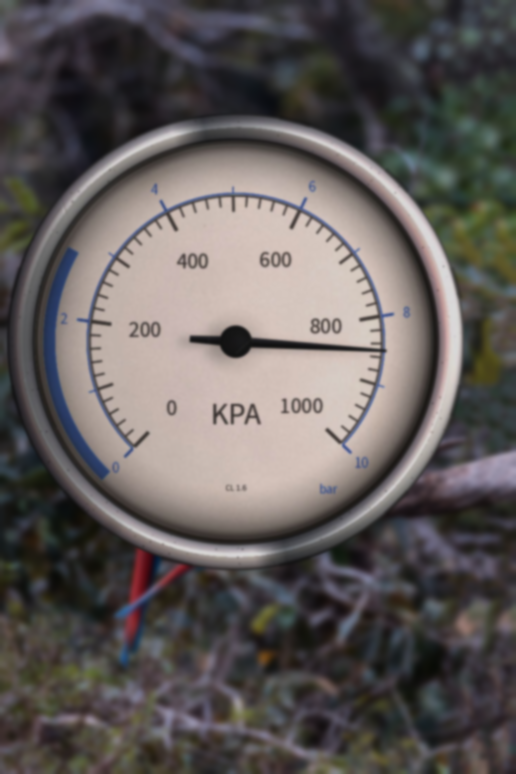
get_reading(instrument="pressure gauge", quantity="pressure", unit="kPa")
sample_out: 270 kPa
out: 850 kPa
